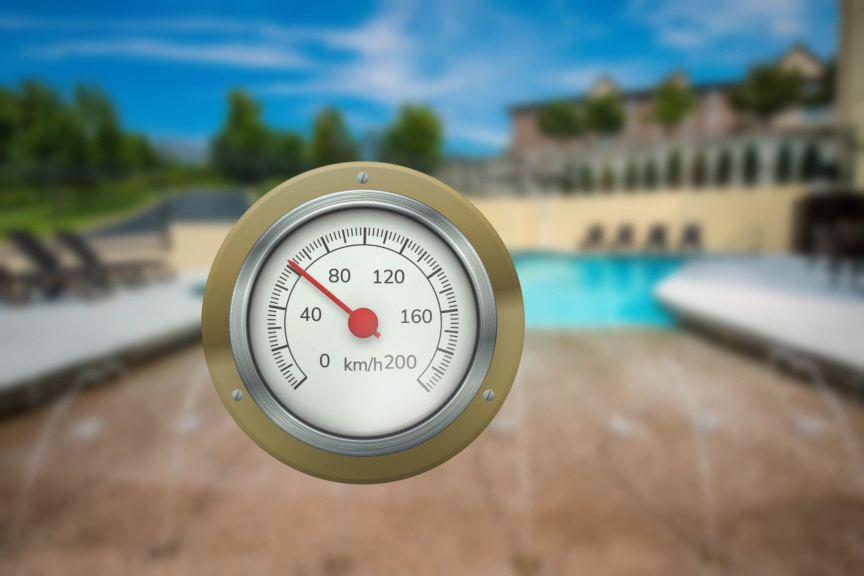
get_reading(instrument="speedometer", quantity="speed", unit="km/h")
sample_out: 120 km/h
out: 62 km/h
